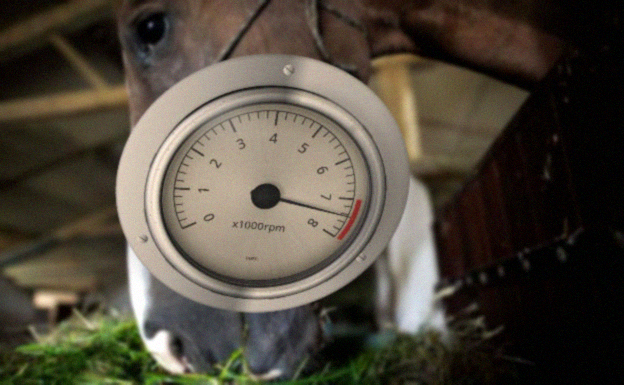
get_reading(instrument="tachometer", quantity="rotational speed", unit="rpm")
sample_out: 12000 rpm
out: 7400 rpm
